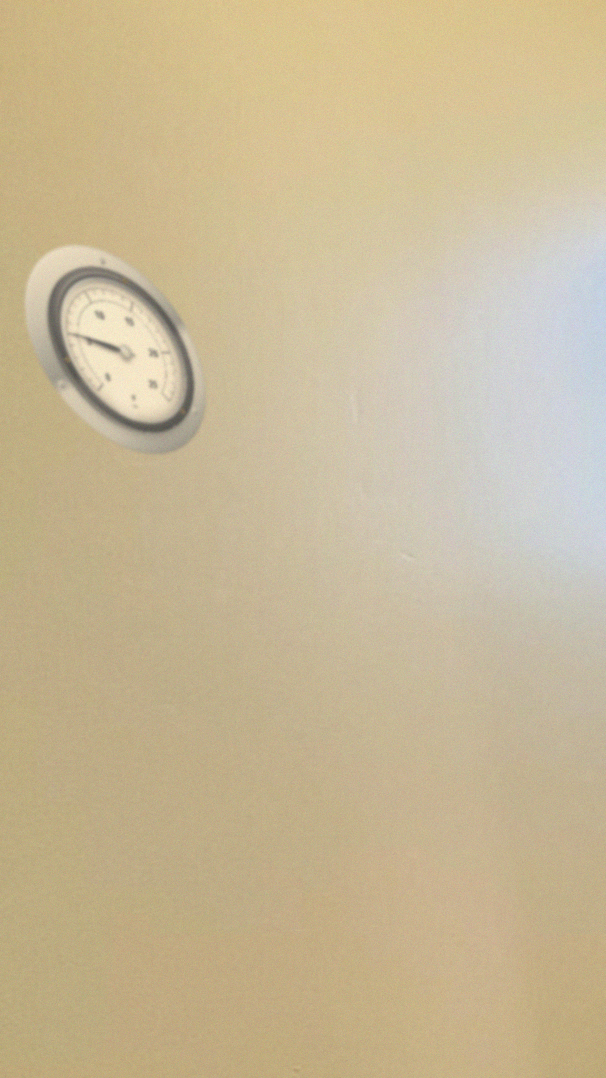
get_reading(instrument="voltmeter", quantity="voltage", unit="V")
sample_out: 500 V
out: 5 V
